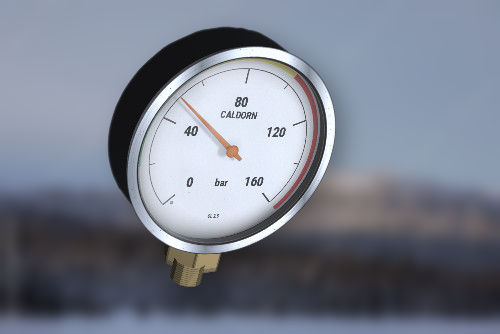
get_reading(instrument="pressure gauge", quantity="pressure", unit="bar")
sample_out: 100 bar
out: 50 bar
